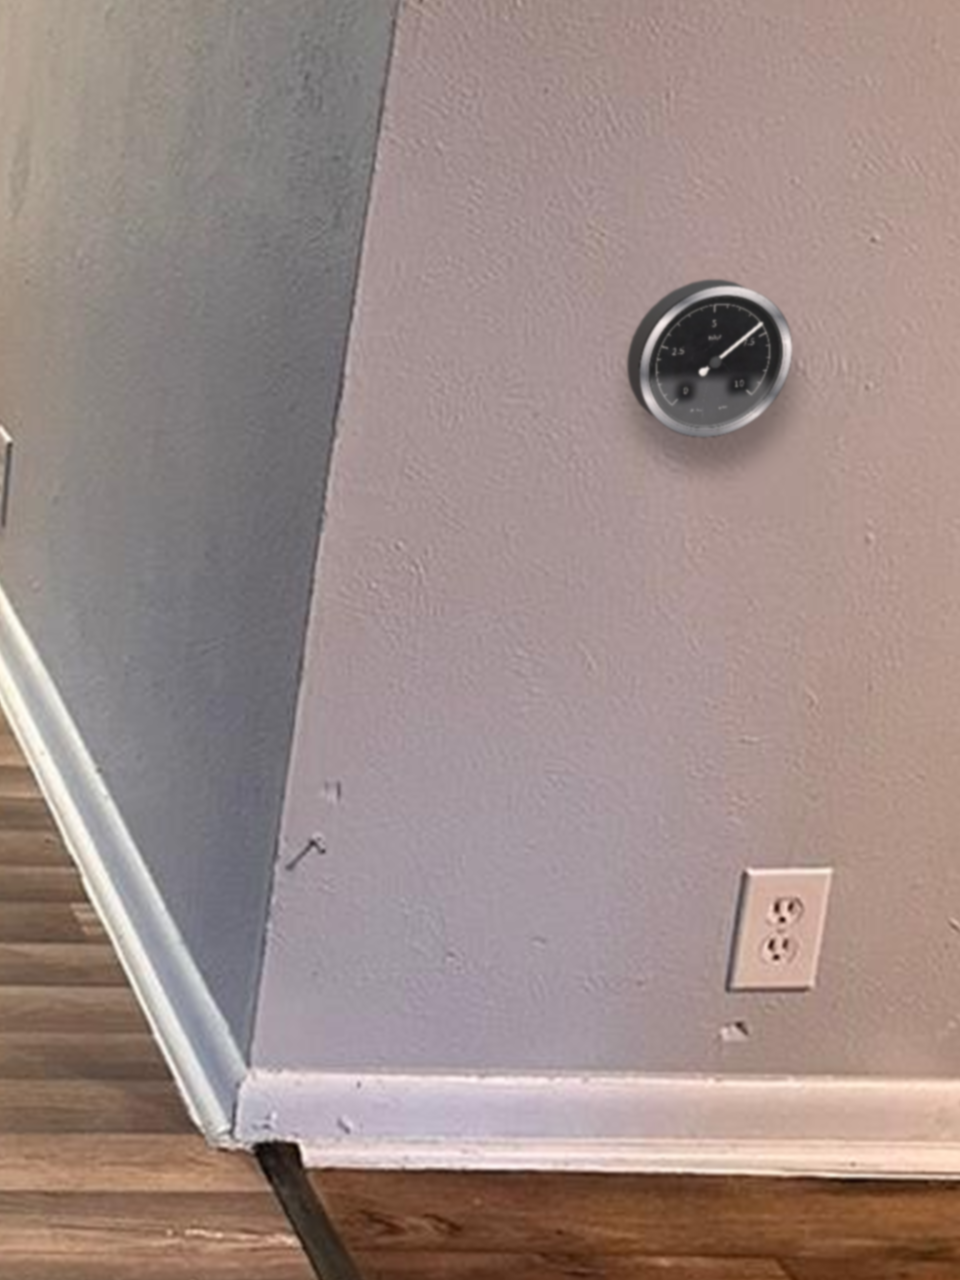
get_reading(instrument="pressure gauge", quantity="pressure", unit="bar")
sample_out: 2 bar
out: 7 bar
